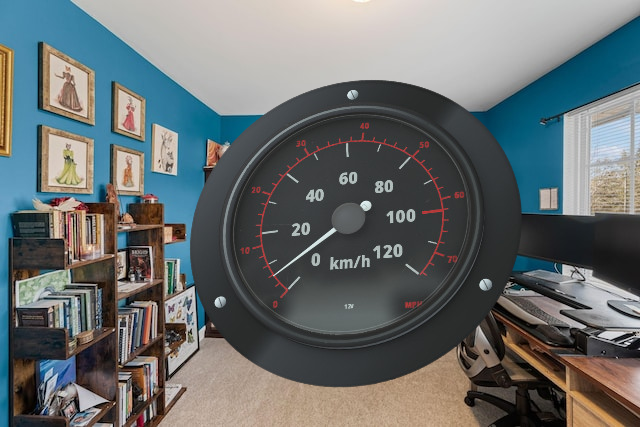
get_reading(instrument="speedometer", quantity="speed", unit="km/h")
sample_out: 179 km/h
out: 5 km/h
